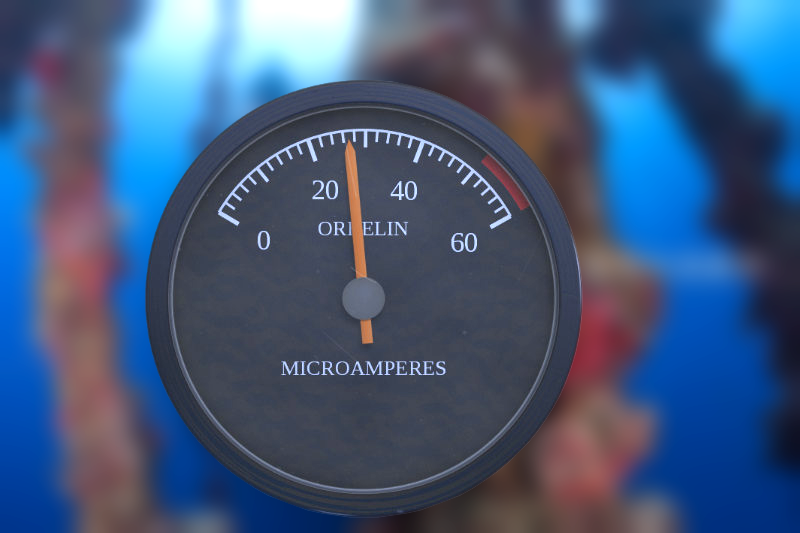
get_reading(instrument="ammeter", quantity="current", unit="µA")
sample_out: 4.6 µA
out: 27 µA
